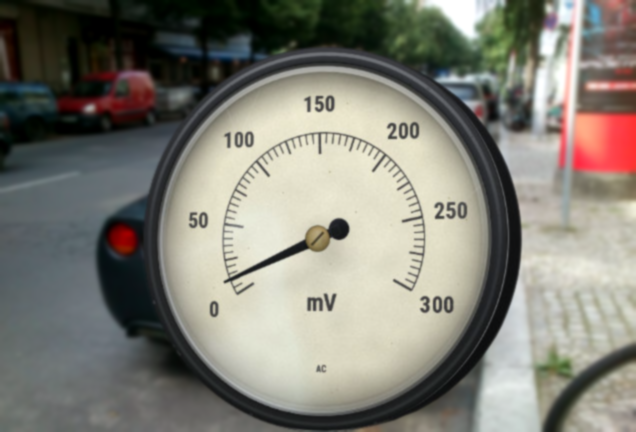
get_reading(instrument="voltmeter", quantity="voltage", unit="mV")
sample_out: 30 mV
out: 10 mV
